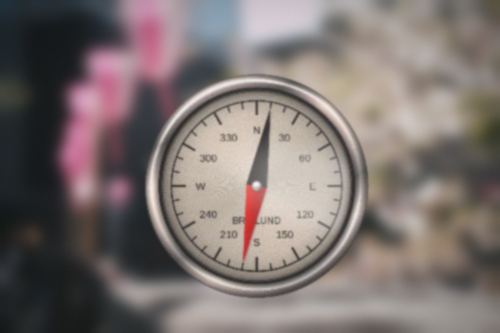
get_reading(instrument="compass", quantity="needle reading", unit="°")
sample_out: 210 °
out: 190 °
